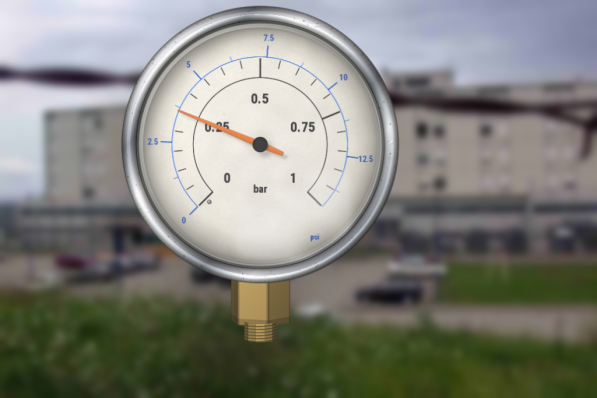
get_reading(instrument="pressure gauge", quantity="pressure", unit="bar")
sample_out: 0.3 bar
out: 0.25 bar
